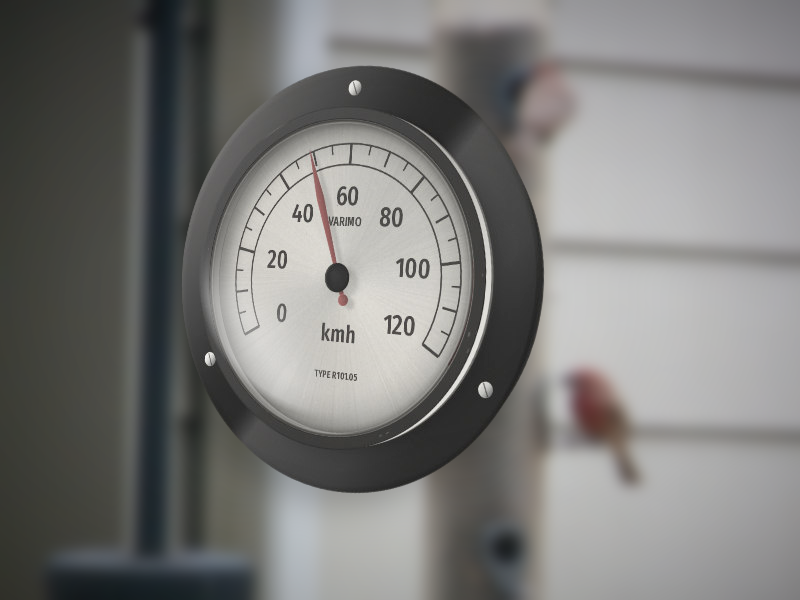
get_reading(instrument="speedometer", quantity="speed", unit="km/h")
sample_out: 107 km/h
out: 50 km/h
